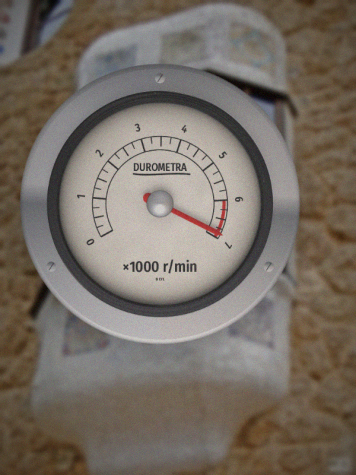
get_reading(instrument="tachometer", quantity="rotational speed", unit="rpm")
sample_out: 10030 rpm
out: 6875 rpm
